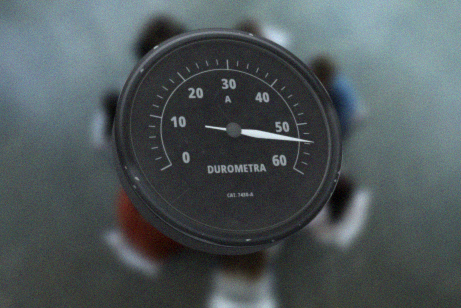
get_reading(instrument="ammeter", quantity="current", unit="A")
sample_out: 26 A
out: 54 A
